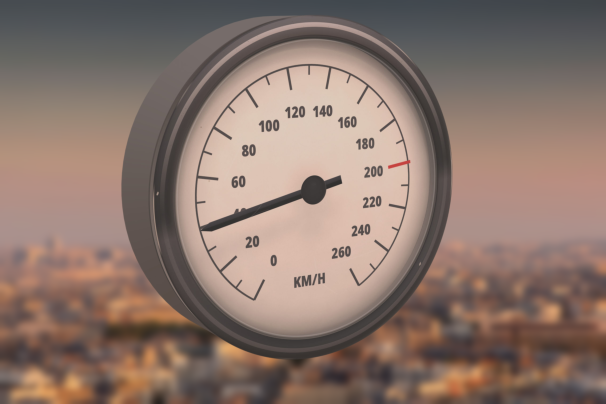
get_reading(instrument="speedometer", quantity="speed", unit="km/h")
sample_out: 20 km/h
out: 40 km/h
